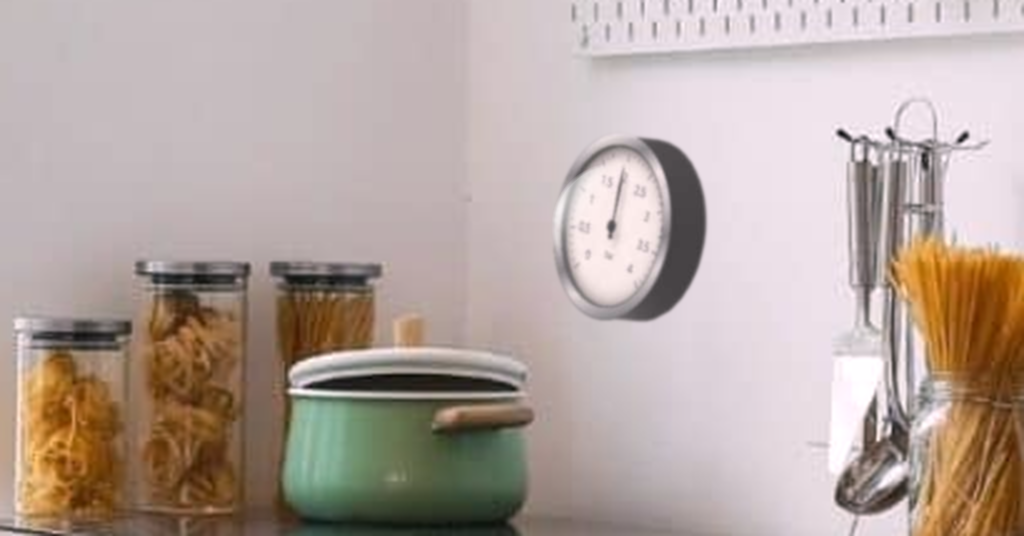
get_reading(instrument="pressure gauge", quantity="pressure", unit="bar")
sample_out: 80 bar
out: 2 bar
